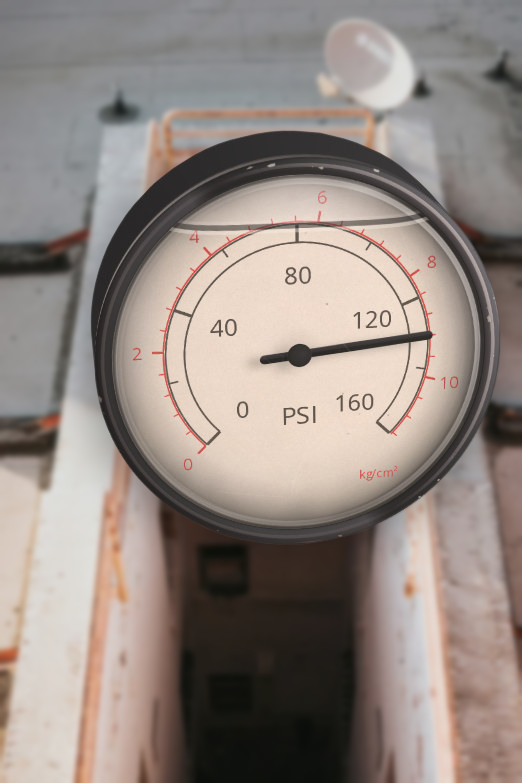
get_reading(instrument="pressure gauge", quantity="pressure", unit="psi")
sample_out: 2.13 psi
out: 130 psi
